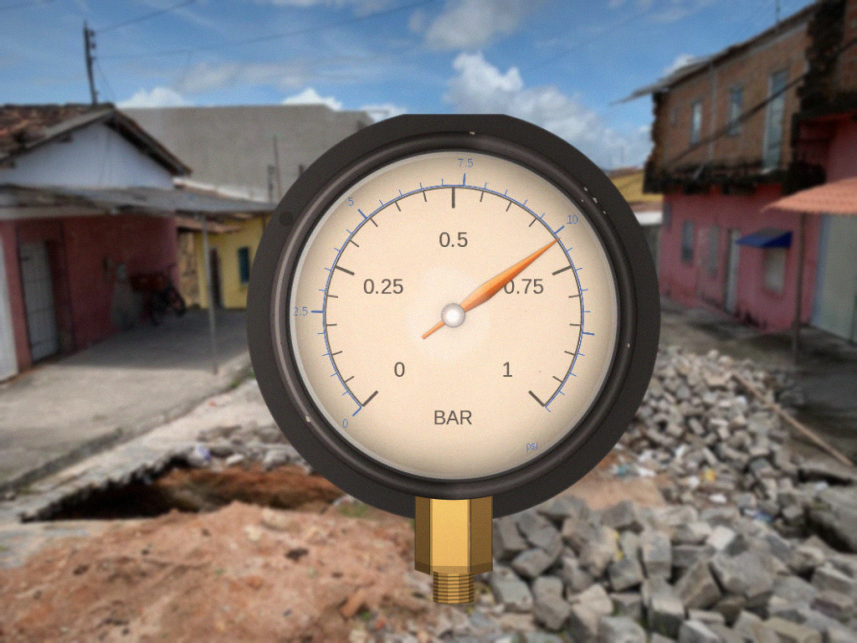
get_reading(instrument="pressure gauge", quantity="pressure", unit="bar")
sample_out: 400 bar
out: 0.7 bar
